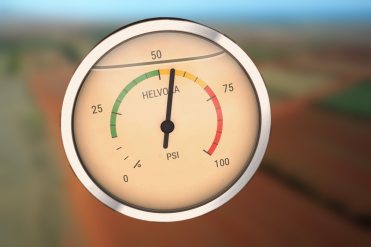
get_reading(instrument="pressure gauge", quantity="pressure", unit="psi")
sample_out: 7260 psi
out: 55 psi
